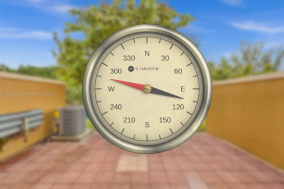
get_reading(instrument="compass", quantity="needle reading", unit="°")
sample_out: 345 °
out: 285 °
